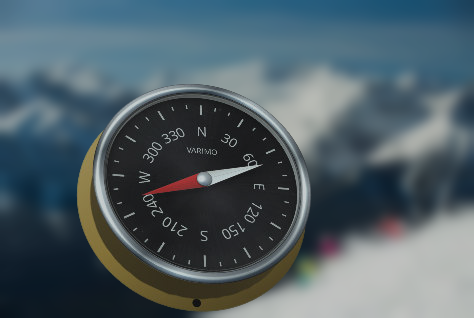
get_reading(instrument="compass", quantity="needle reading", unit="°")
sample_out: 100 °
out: 250 °
